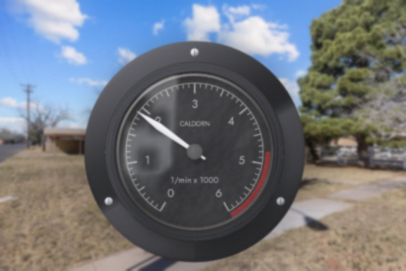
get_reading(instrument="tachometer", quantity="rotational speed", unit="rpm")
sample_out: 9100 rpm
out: 1900 rpm
